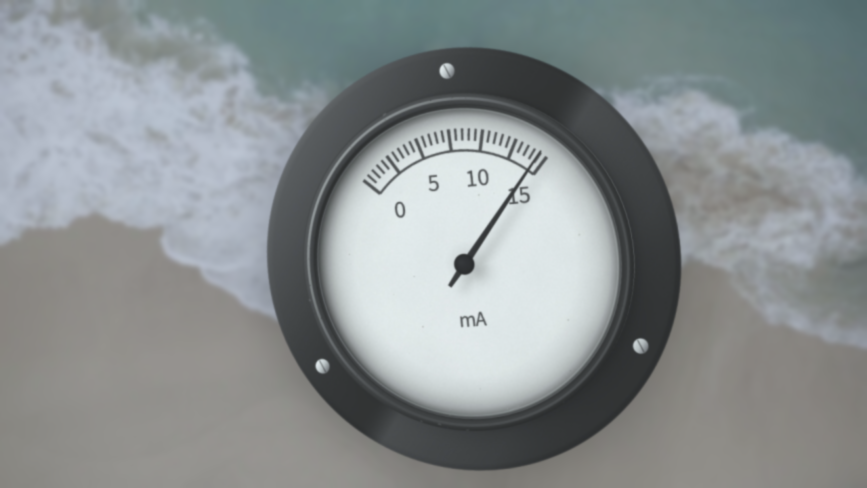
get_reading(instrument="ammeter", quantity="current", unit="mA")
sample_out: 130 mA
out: 14.5 mA
